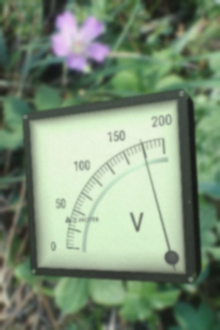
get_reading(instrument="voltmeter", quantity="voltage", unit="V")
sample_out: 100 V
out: 175 V
